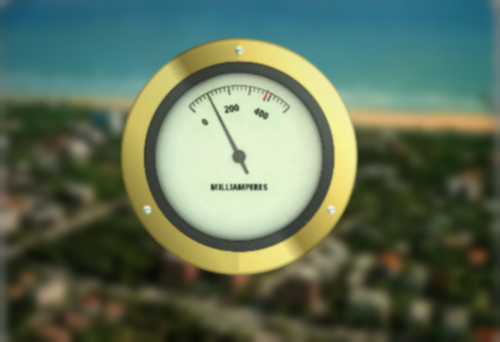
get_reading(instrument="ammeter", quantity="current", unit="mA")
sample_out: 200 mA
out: 100 mA
